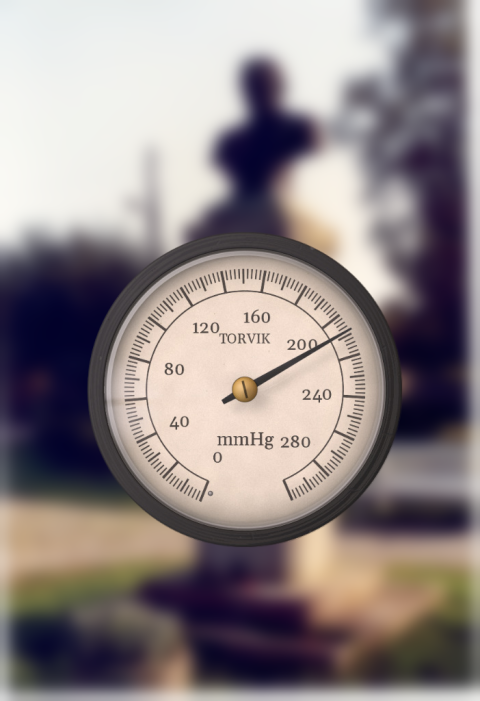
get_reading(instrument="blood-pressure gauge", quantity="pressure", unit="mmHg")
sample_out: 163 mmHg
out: 208 mmHg
